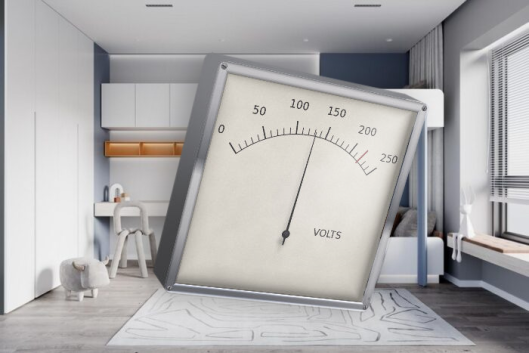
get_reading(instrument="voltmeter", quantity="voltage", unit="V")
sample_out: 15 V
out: 130 V
